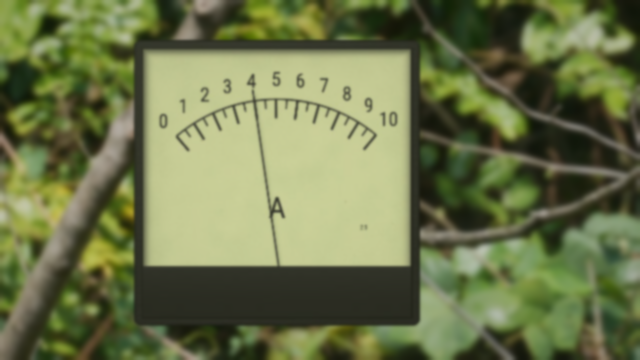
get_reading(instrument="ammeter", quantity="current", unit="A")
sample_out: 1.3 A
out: 4 A
